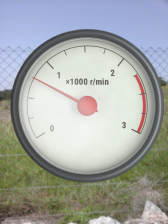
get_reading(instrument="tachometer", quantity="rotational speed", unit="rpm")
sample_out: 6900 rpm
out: 750 rpm
